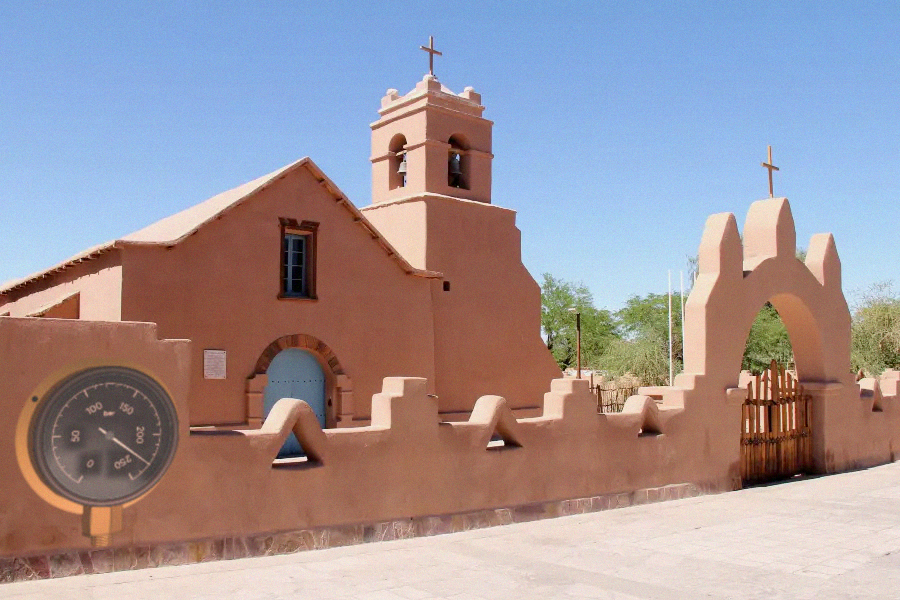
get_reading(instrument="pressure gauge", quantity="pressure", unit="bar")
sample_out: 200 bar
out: 230 bar
